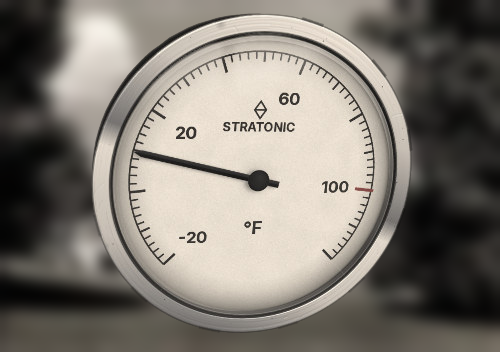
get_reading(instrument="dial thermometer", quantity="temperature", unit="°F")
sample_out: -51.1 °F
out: 10 °F
